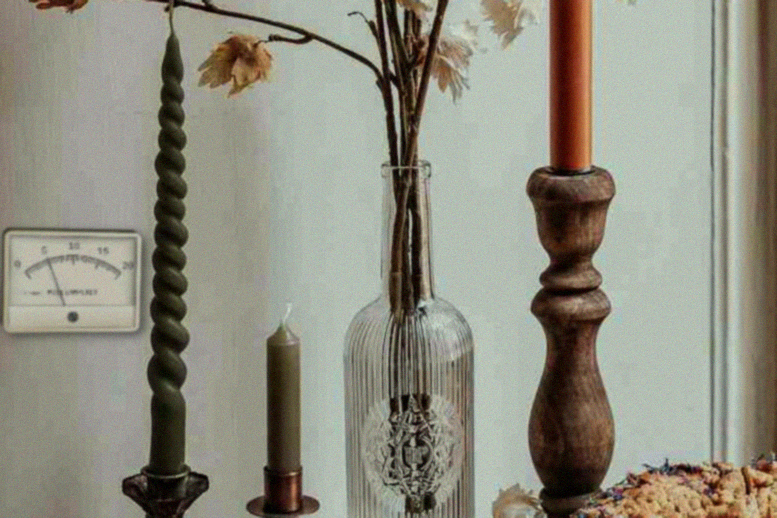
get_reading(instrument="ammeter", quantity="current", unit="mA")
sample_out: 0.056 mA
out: 5 mA
